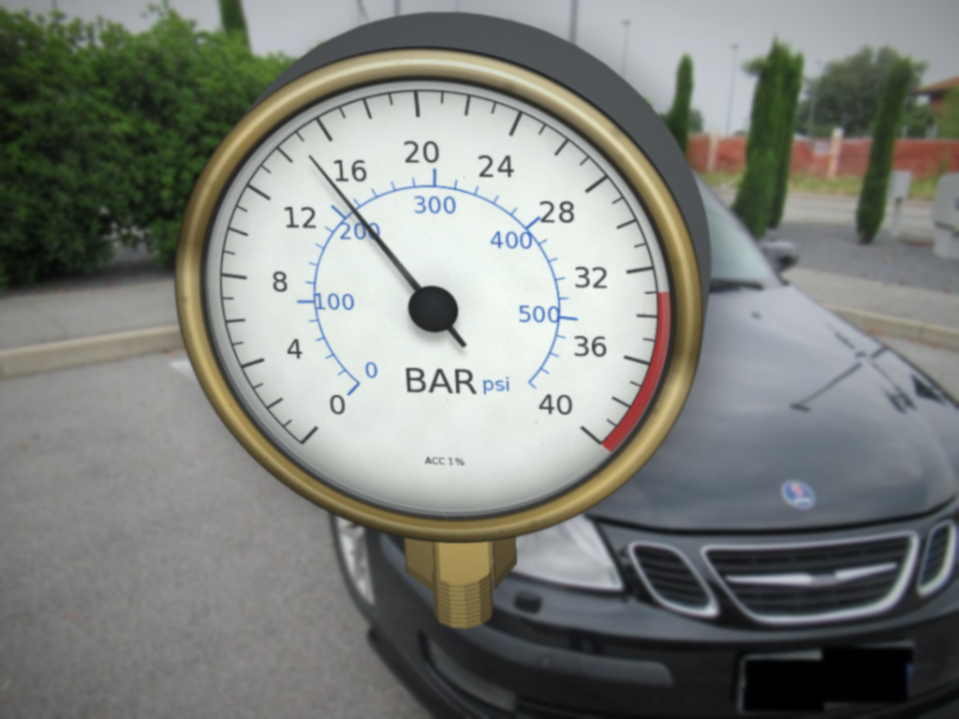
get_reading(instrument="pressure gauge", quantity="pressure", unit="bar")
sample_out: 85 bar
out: 15 bar
